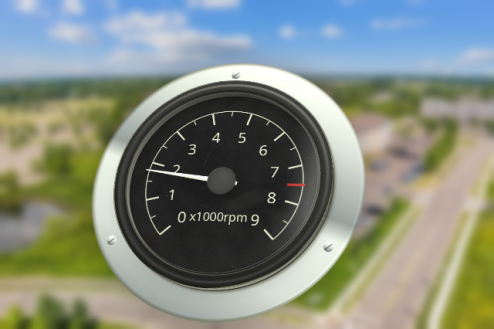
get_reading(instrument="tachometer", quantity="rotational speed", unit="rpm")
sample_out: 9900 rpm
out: 1750 rpm
